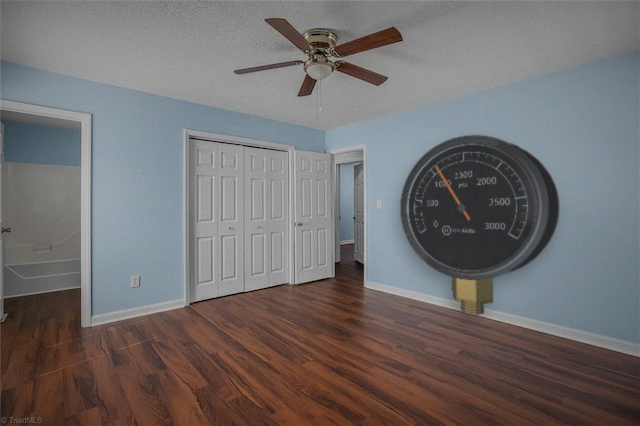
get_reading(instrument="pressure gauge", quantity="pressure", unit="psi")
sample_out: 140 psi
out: 1100 psi
